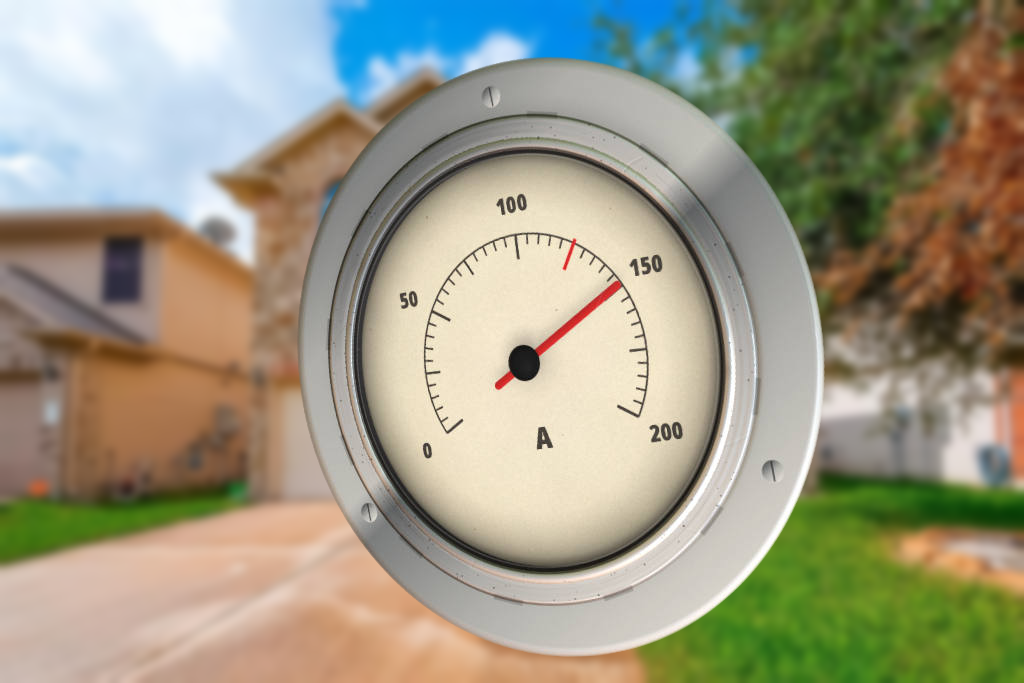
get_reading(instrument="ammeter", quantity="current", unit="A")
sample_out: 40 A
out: 150 A
